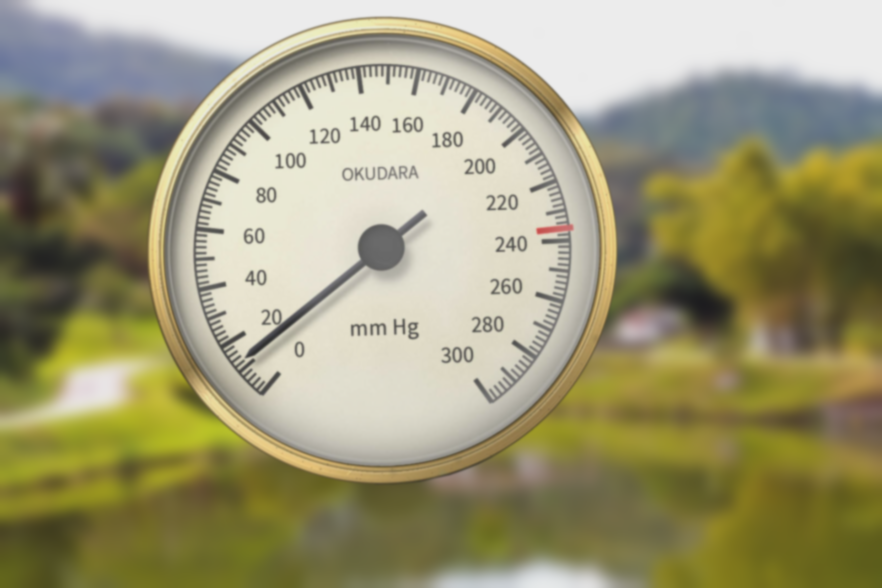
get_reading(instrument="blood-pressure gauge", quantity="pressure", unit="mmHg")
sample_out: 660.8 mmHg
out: 12 mmHg
